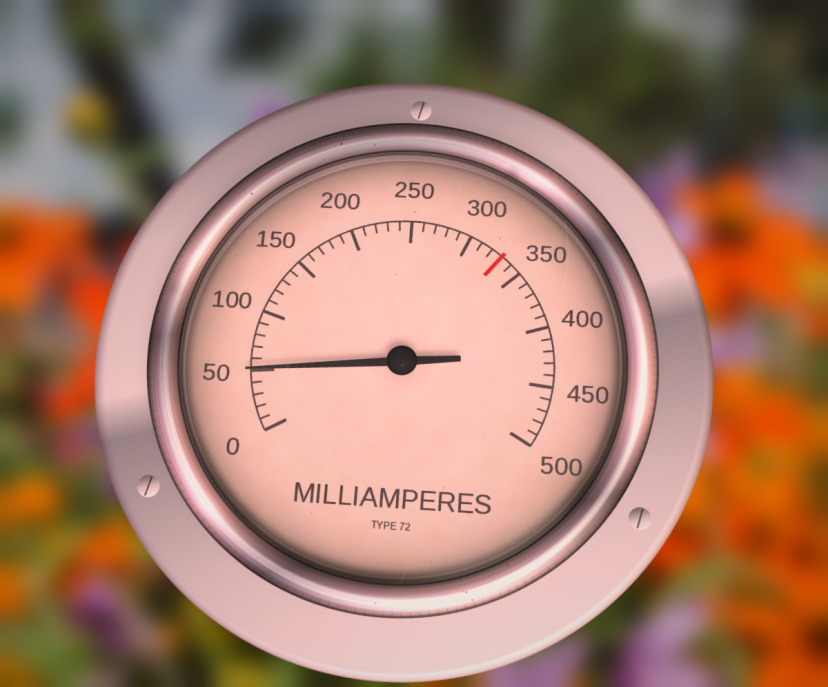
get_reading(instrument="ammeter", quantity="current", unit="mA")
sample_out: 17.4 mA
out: 50 mA
